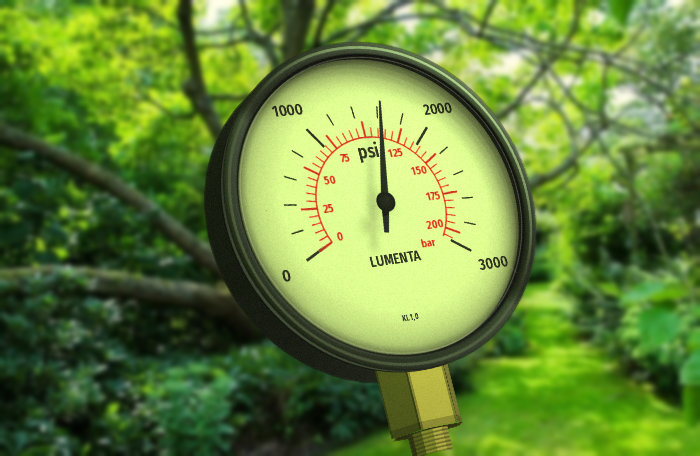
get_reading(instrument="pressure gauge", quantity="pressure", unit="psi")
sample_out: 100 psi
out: 1600 psi
